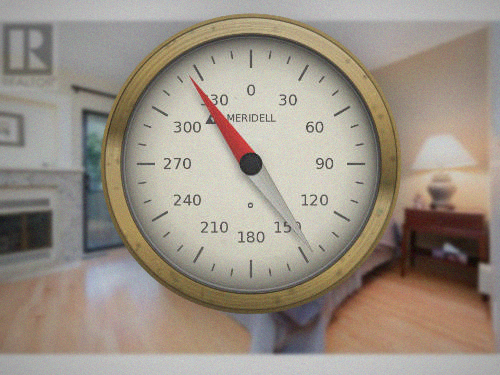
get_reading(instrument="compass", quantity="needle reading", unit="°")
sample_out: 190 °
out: 325 °
